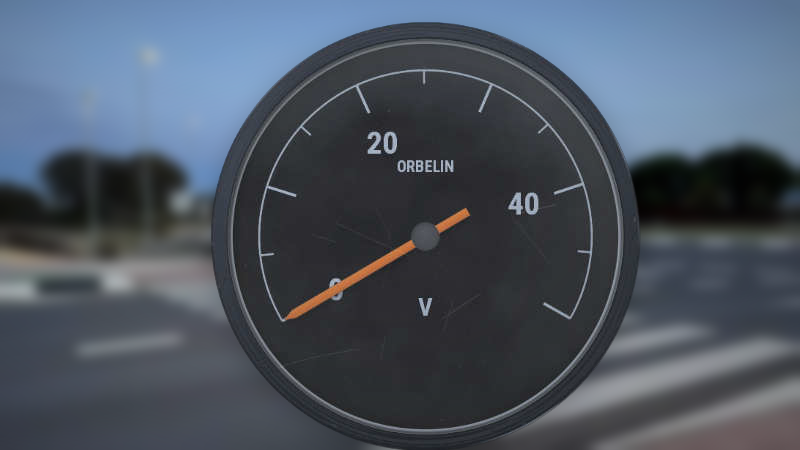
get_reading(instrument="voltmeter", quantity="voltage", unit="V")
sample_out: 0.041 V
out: 0 V
